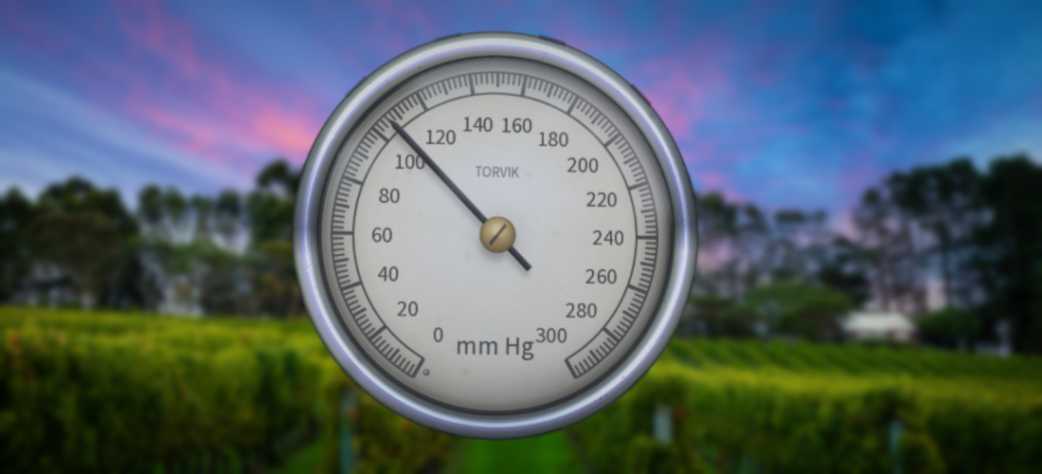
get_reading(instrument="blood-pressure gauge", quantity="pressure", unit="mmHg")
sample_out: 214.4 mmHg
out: 106 mmHg
